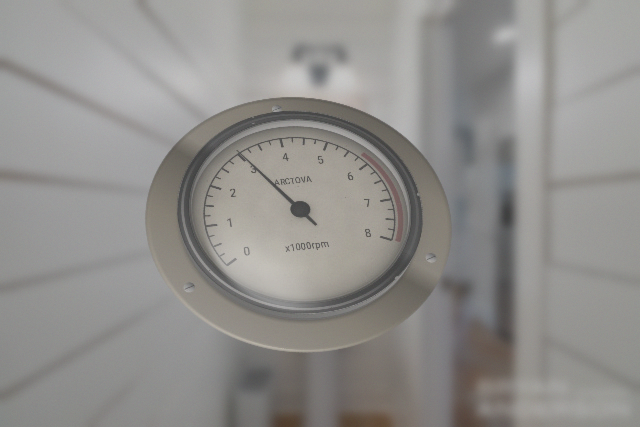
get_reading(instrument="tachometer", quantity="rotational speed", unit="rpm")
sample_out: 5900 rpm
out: 3000 rpm
